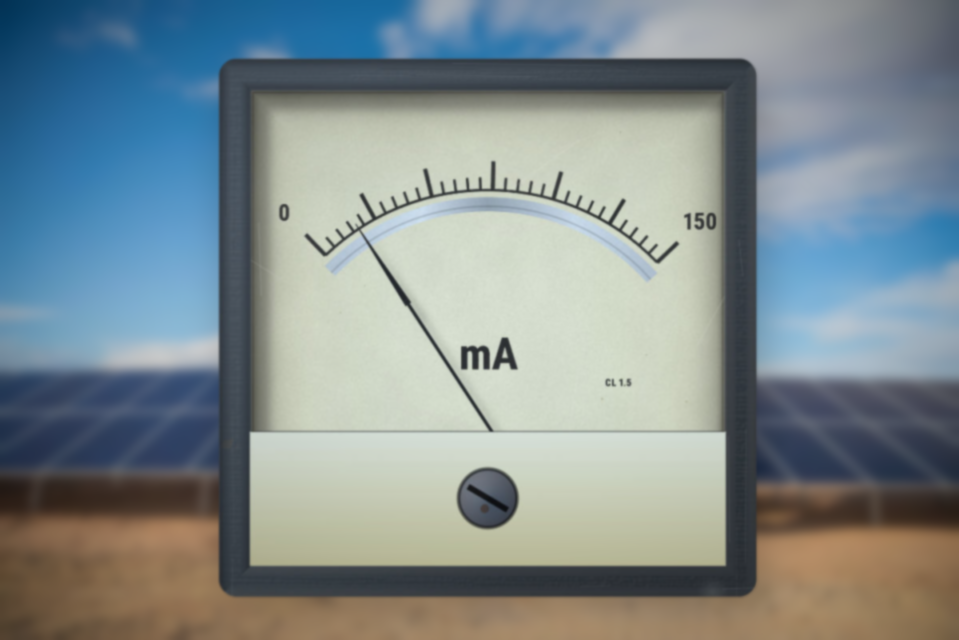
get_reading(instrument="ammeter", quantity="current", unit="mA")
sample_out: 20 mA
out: 17.5 mA
